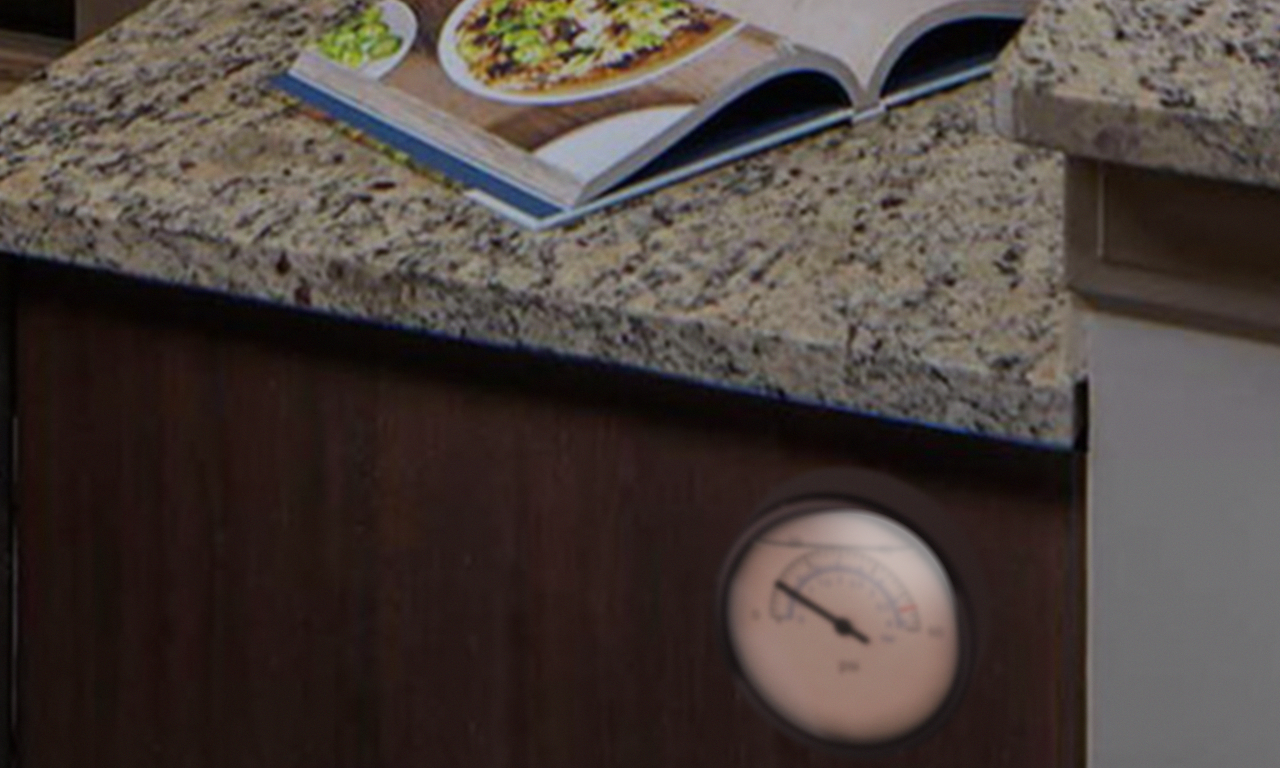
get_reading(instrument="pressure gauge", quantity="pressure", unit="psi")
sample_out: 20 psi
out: 10 psi
